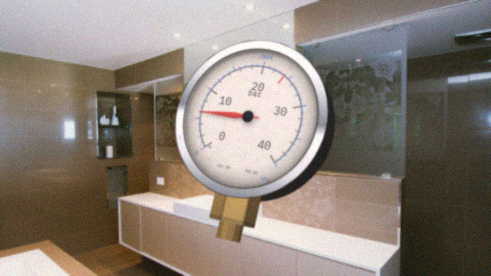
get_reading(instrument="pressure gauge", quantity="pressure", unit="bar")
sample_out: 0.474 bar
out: 6 bar
